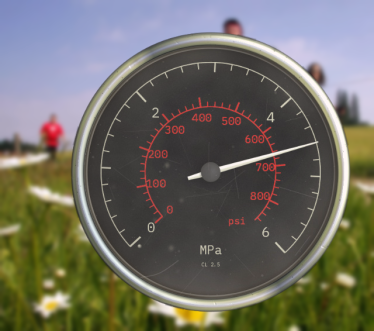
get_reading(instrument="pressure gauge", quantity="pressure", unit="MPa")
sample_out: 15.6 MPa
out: 4.6 MPa
